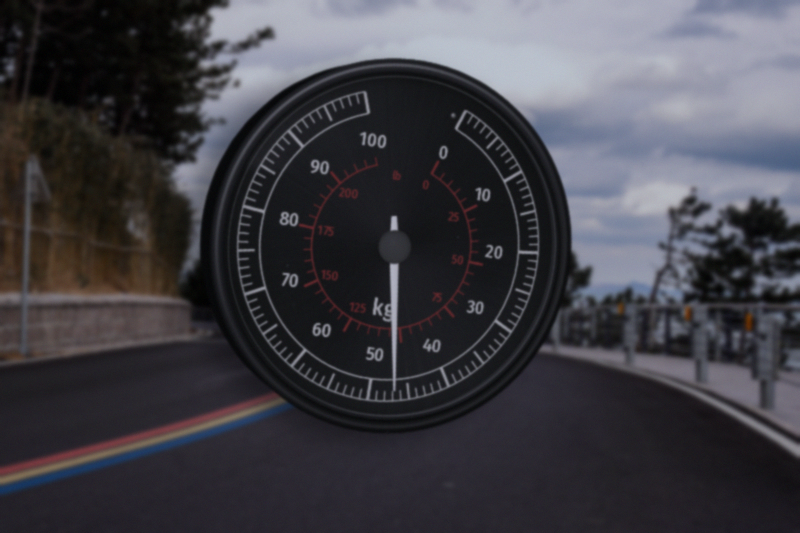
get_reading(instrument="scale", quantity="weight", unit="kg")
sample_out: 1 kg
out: 47 kg
